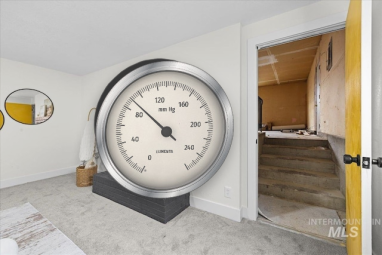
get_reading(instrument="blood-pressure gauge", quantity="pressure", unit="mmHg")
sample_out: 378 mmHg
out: 90 mmHg
